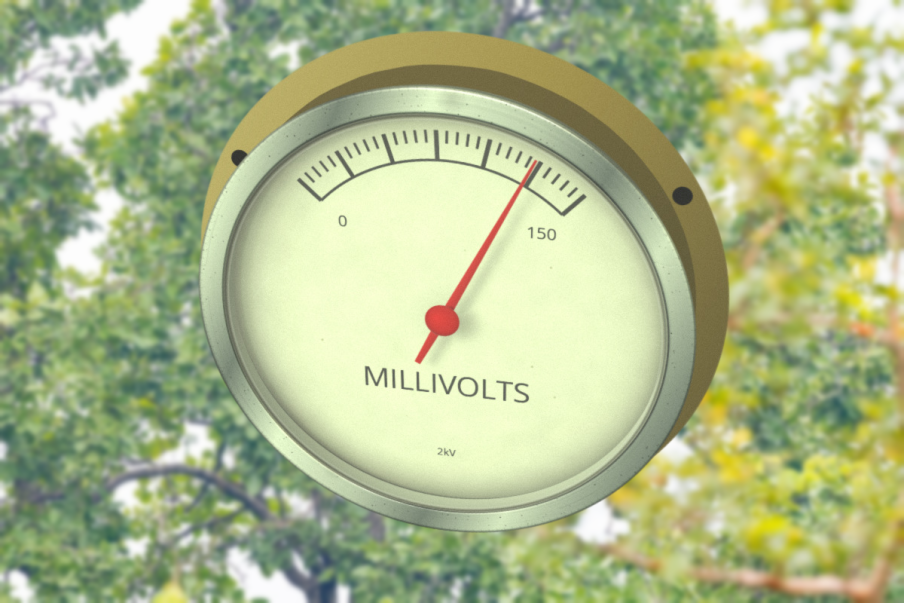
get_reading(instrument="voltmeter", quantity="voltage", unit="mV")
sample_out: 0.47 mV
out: 122.5 mV
